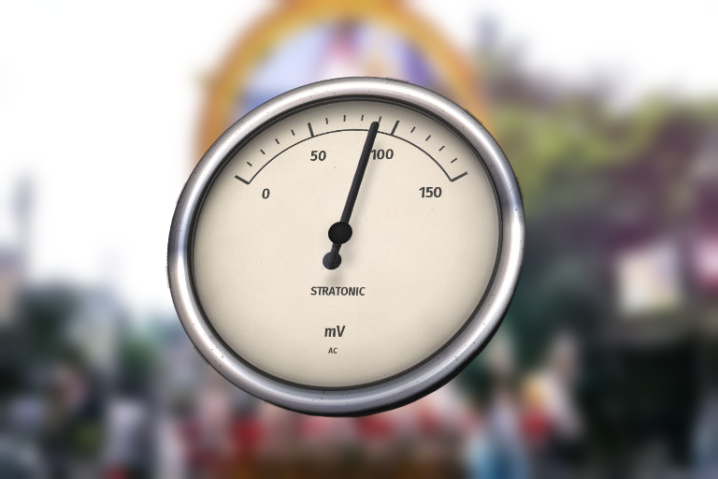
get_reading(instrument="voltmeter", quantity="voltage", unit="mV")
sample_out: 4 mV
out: 90 mV
